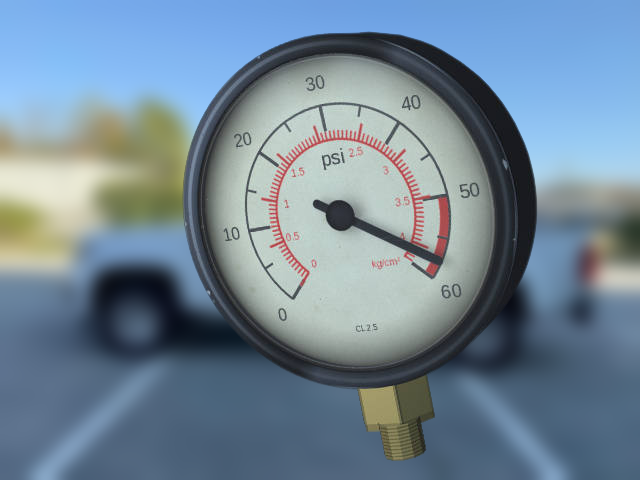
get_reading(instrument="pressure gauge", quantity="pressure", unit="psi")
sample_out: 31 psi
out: 57.5 psi
